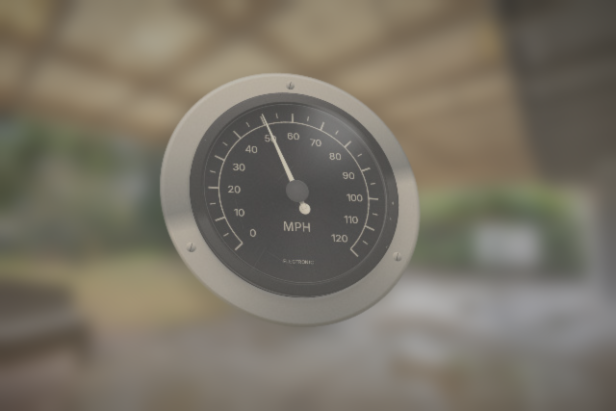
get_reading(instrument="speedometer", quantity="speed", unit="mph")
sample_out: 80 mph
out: 50 mph
